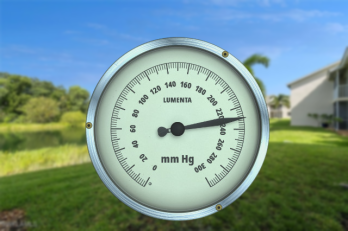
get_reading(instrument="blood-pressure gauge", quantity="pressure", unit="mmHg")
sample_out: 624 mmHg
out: 230 mmHg
